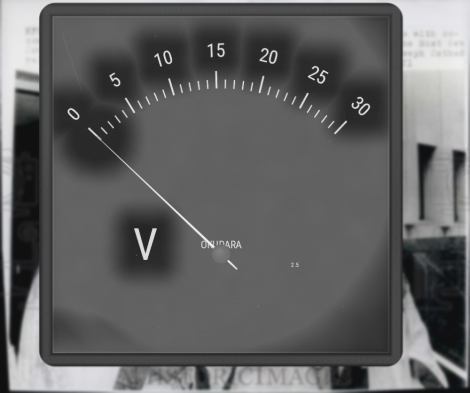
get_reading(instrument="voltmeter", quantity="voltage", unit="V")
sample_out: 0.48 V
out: 0 V
